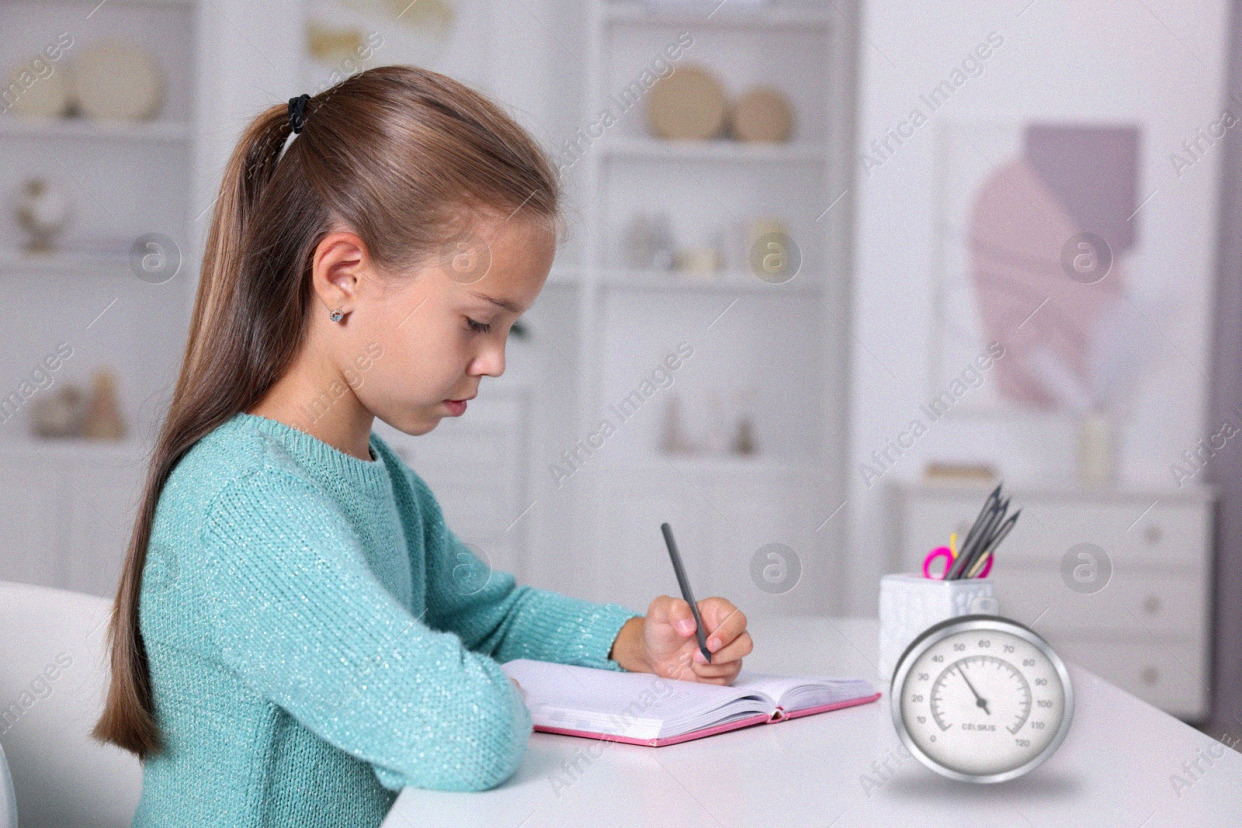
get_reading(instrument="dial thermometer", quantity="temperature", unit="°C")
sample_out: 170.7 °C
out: 45 °C
